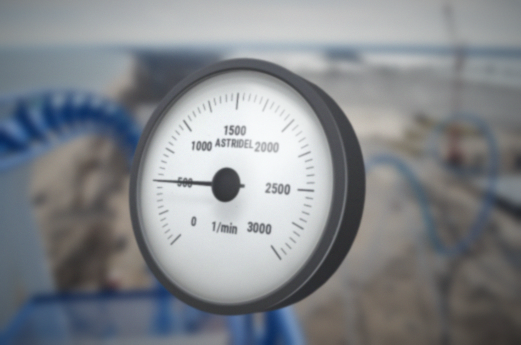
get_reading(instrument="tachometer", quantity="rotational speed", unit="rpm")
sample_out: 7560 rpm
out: 500 rpm
